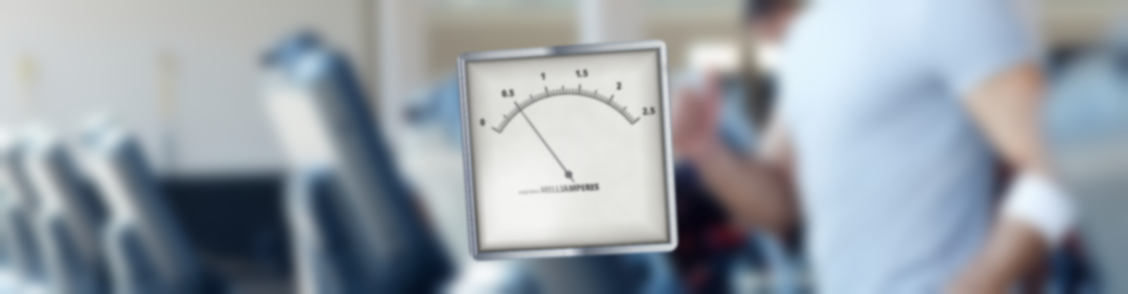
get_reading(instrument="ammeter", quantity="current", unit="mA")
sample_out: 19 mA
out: 0.5 mA
